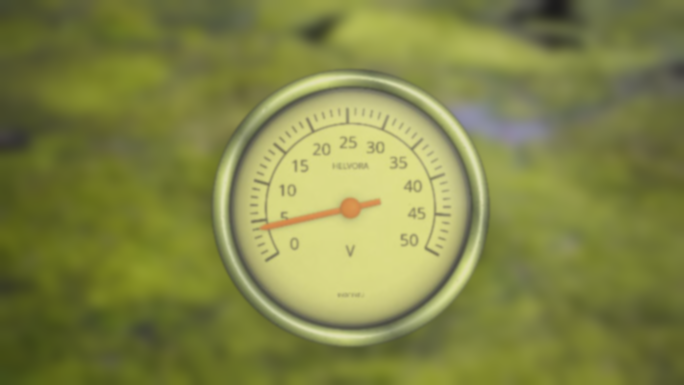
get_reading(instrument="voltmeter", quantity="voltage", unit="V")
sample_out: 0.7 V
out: 4 V
